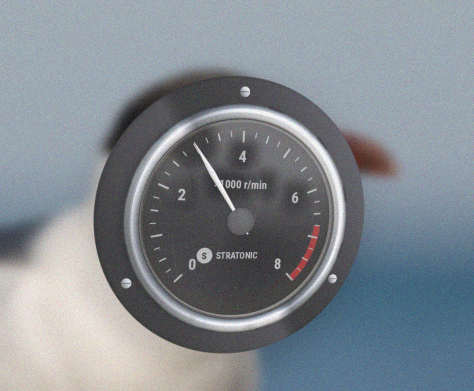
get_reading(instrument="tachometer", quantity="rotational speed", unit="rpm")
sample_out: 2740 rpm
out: 3000 rpm
